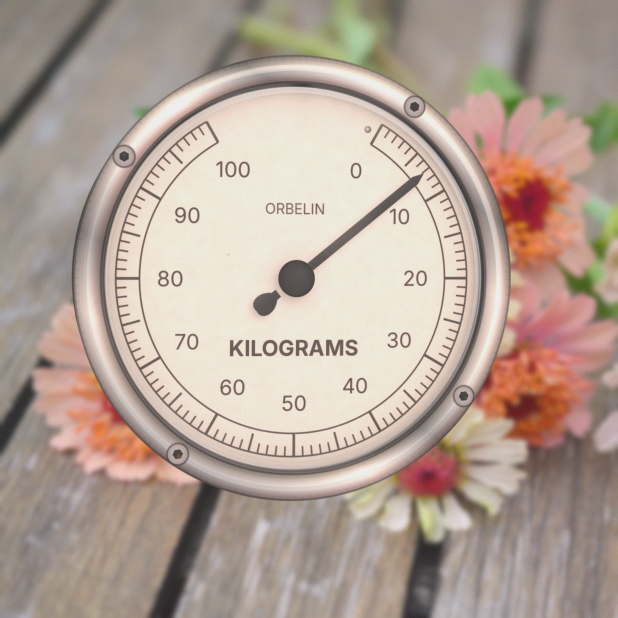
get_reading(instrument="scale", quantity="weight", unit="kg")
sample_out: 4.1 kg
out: 7 kg
